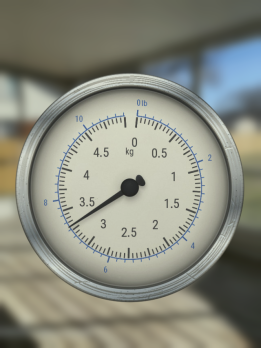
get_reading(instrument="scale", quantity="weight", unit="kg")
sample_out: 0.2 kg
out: 3.3 kg
